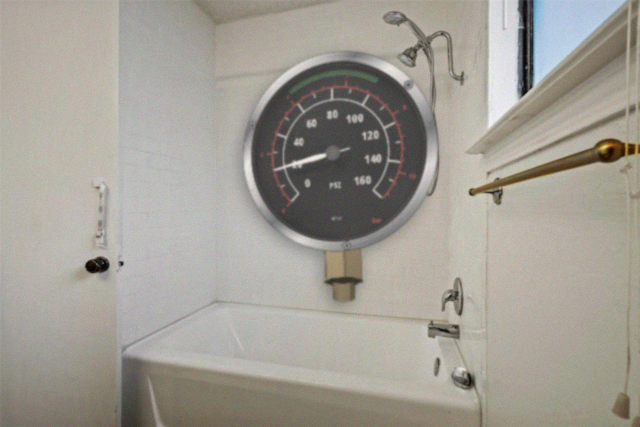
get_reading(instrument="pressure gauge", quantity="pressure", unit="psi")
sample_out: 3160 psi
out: 20 psi
